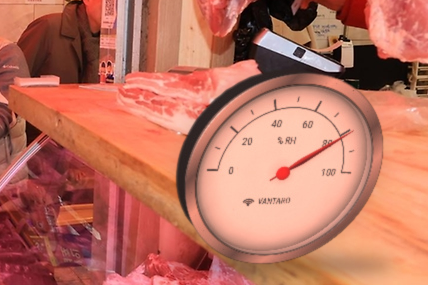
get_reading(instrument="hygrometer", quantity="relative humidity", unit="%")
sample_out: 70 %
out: 80 %
